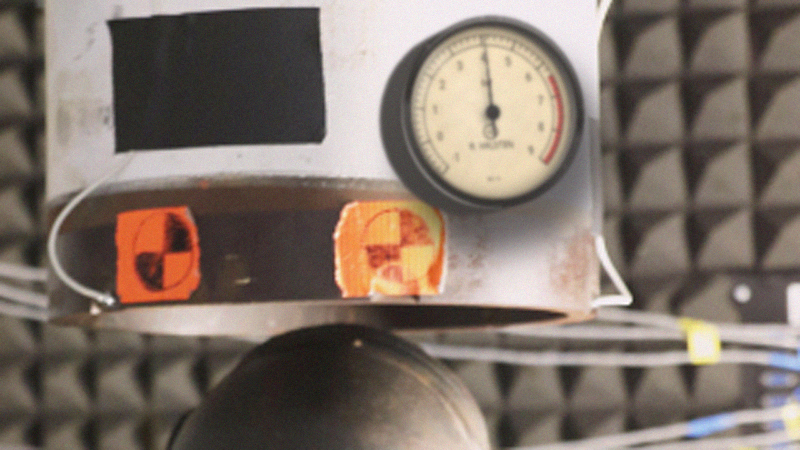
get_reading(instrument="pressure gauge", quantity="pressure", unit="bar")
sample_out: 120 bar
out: 4 bar
